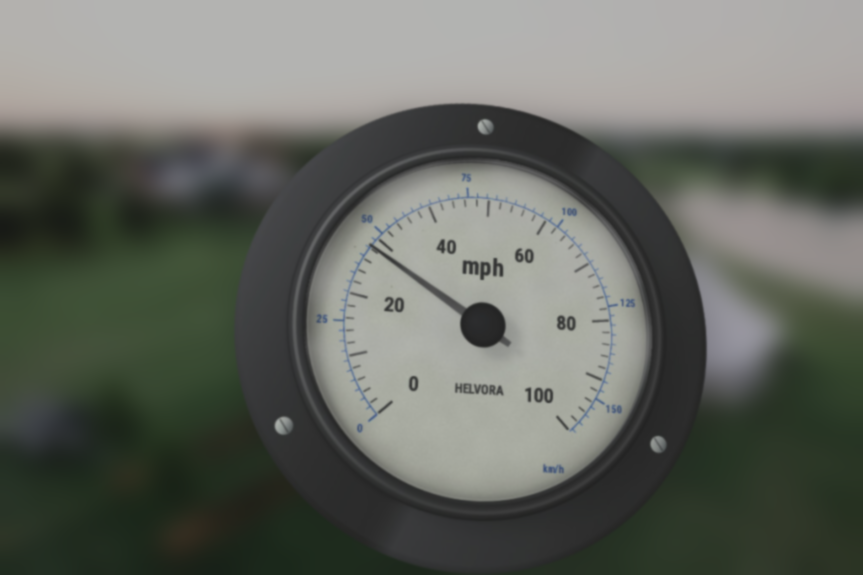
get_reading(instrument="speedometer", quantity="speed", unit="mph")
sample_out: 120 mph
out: 28 mph
